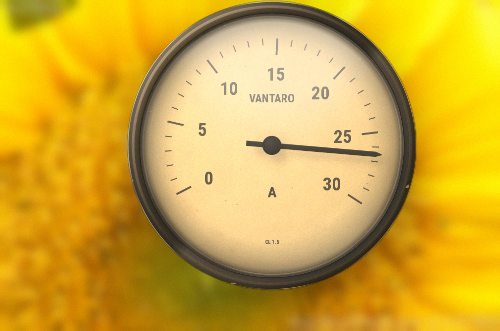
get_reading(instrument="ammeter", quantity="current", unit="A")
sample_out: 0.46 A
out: 26.5 A
